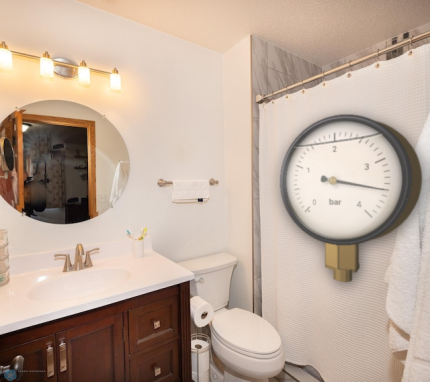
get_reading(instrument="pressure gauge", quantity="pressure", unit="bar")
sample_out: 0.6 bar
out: 3.5 bar
